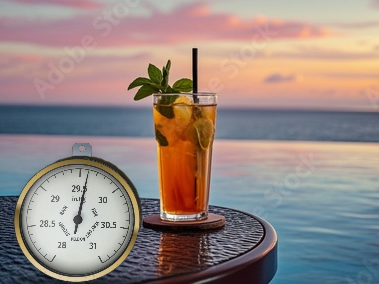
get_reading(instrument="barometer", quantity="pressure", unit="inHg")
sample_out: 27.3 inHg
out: 29.6 inHg
